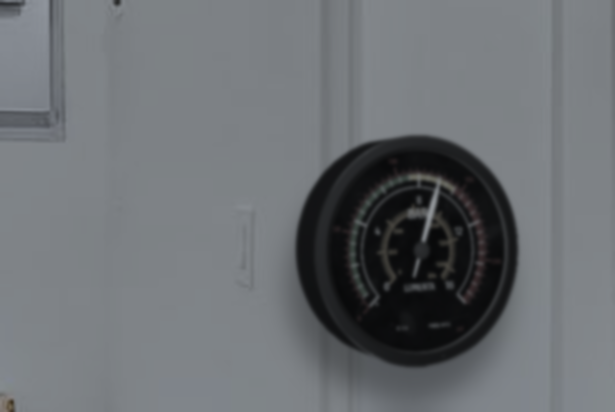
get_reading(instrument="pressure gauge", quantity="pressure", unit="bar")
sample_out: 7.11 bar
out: 9 bar
